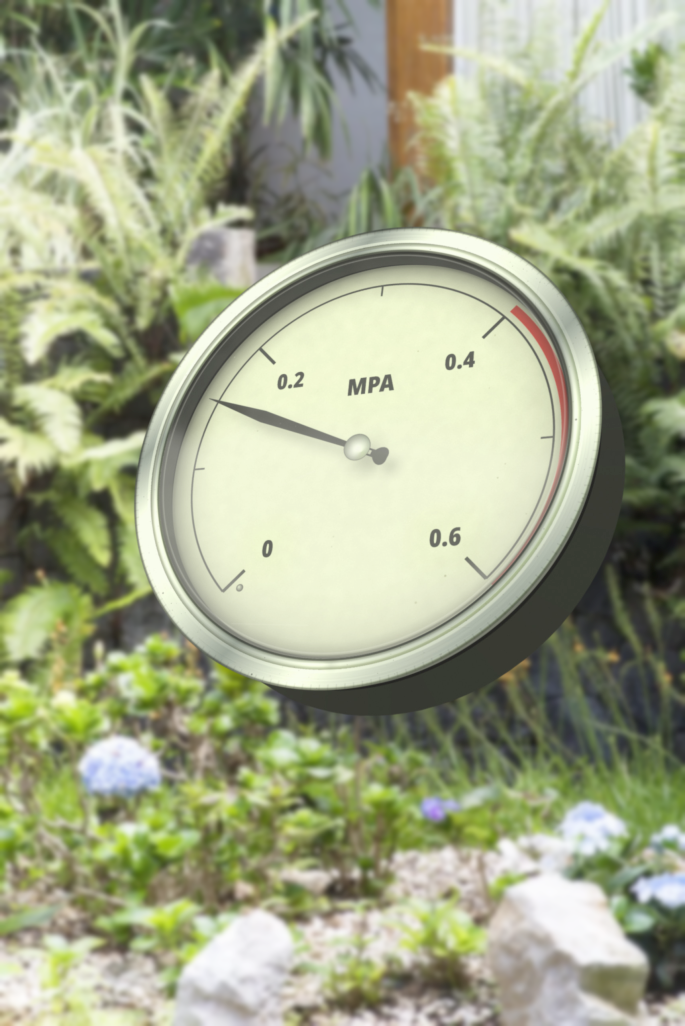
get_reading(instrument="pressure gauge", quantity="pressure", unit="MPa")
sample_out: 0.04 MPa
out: 0.15 MPa
